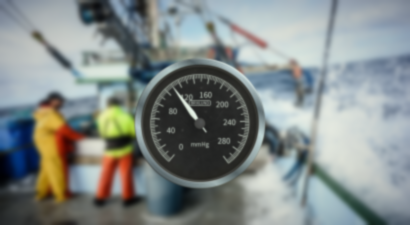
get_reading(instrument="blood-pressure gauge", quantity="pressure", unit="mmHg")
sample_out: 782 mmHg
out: 110 mmHg
